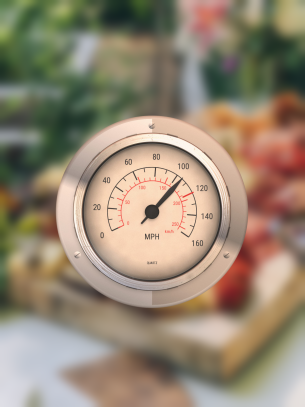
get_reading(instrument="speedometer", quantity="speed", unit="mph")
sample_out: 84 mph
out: 105 mph
